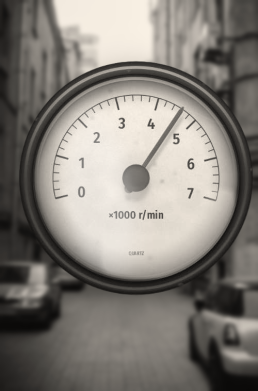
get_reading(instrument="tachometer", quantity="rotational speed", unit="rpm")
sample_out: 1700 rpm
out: 4600 rpm
